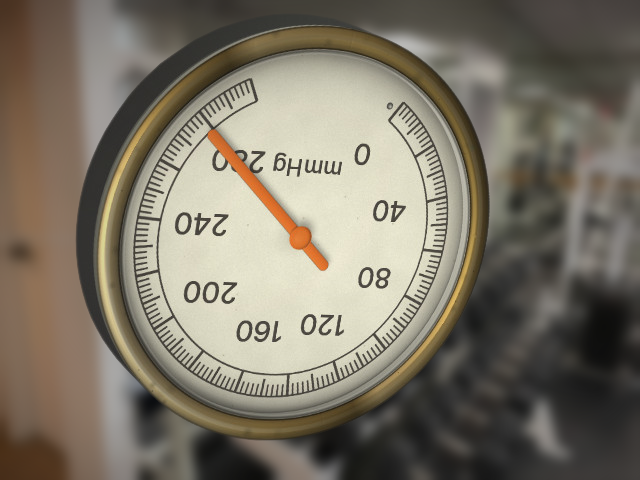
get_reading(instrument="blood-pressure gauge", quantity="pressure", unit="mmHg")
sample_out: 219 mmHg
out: 278 mmHg
